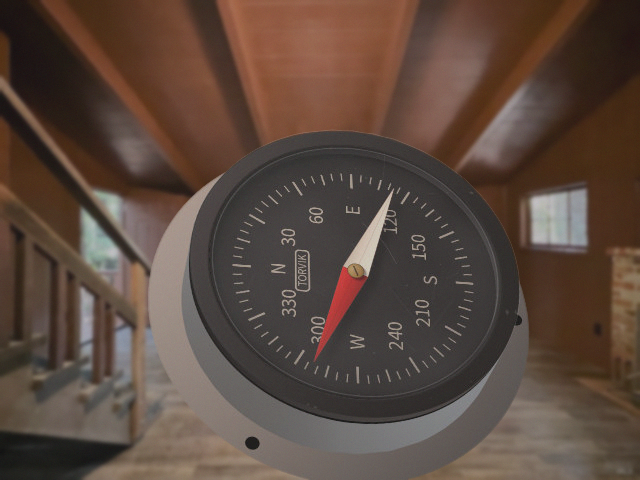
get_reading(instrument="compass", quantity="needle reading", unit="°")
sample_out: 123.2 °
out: 292.5 °
